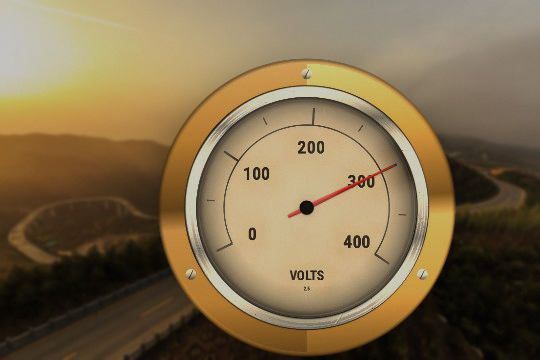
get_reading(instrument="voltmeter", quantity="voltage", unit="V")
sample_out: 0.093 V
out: 300 V
